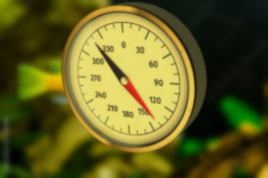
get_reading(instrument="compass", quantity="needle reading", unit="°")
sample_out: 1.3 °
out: 140 °
